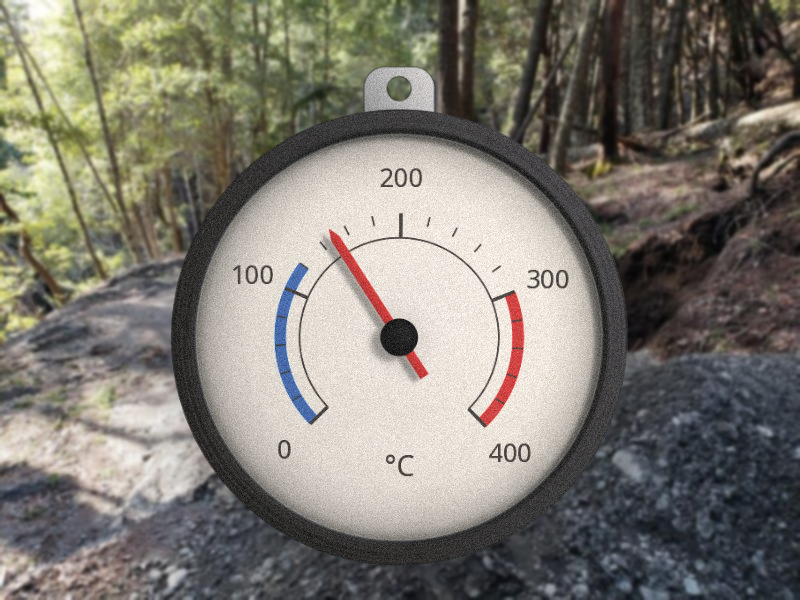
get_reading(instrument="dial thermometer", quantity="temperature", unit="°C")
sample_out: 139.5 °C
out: 150 °C
